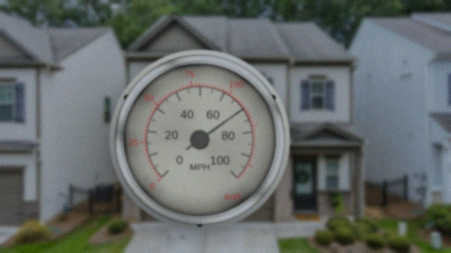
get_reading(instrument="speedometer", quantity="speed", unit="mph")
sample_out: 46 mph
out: 70 mph
